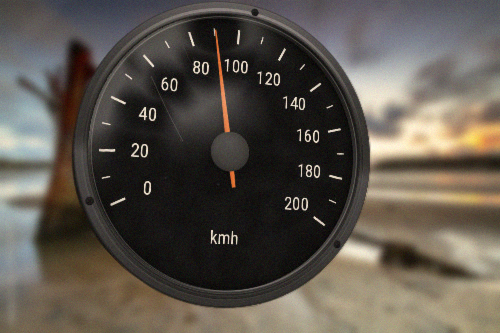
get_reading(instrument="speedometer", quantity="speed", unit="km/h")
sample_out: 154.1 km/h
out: 90 km/h
